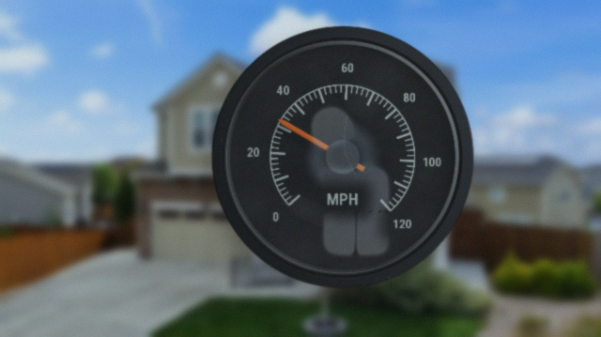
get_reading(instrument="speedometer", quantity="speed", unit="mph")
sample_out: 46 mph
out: 32 mph
